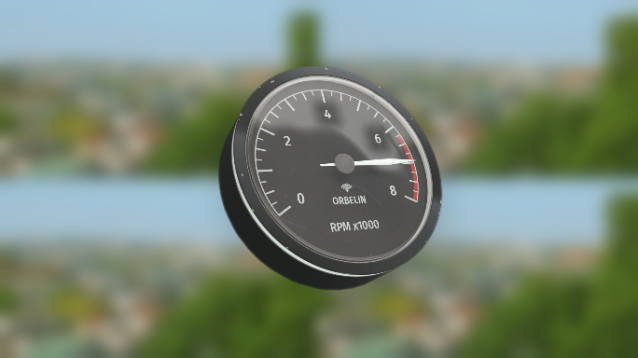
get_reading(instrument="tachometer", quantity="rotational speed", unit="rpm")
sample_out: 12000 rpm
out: 7000 rpm
